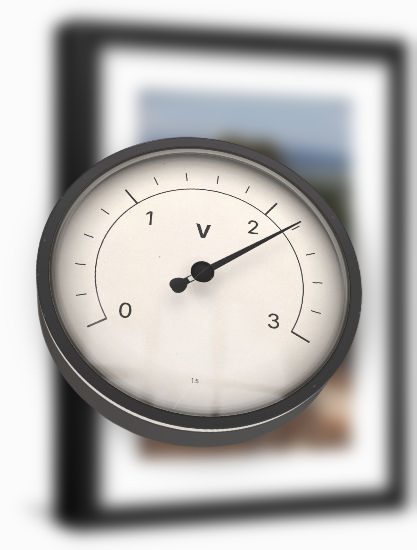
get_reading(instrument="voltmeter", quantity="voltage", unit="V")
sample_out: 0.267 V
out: 2.2 V
